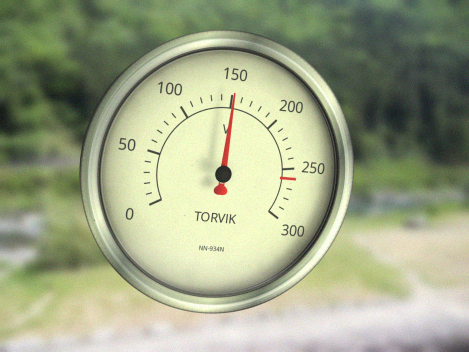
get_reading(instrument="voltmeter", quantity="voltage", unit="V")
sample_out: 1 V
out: 150 V
